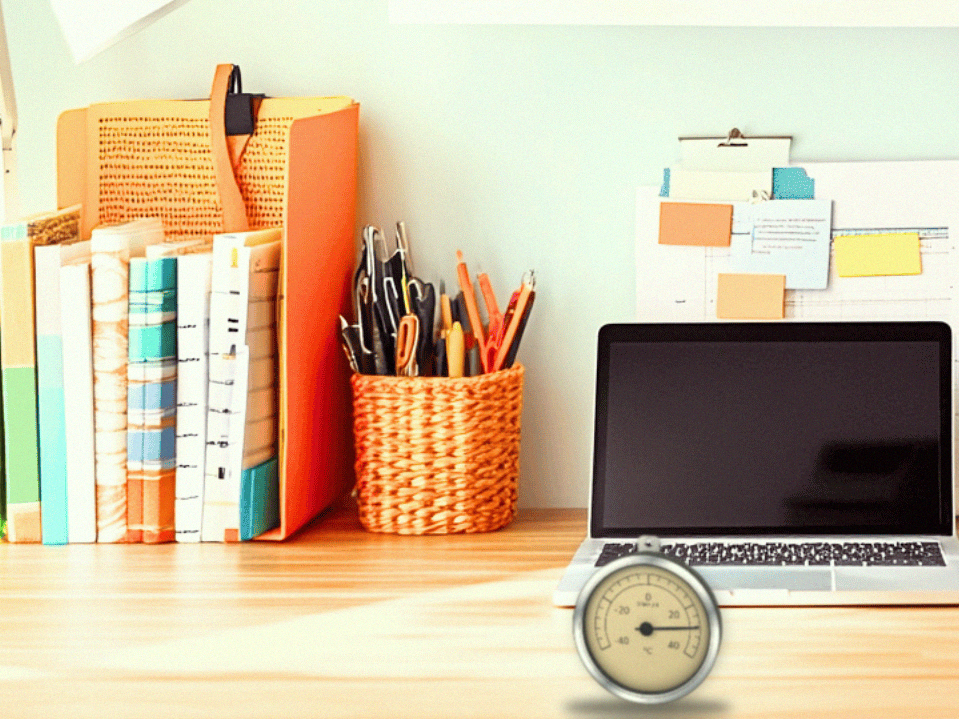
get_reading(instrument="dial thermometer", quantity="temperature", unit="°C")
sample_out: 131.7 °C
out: 28 °C
